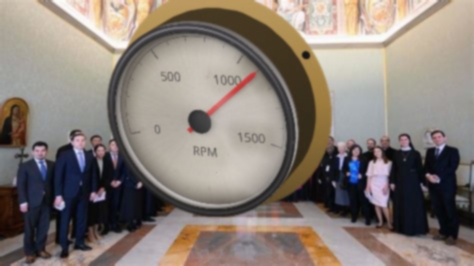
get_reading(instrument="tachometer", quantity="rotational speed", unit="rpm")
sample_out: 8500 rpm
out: 1100 rpm
